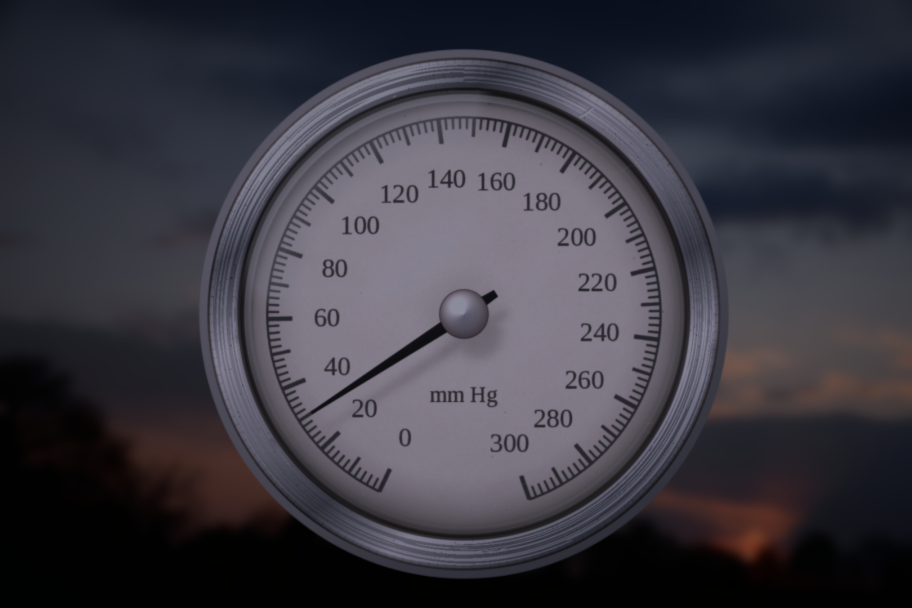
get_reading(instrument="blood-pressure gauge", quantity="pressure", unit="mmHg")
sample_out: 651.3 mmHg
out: 30 mmHg
